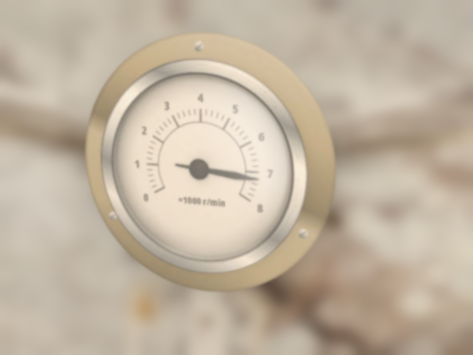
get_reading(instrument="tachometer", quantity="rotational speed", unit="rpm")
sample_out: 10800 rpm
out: 7200 rpm
